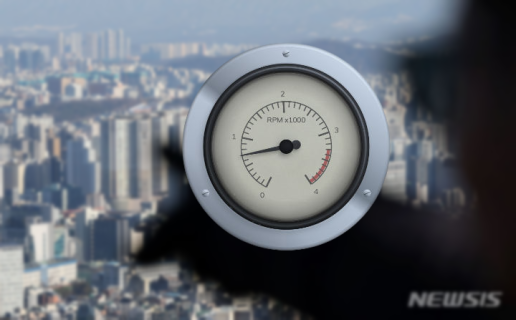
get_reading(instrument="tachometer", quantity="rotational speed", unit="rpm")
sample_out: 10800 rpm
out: 700 rpm
